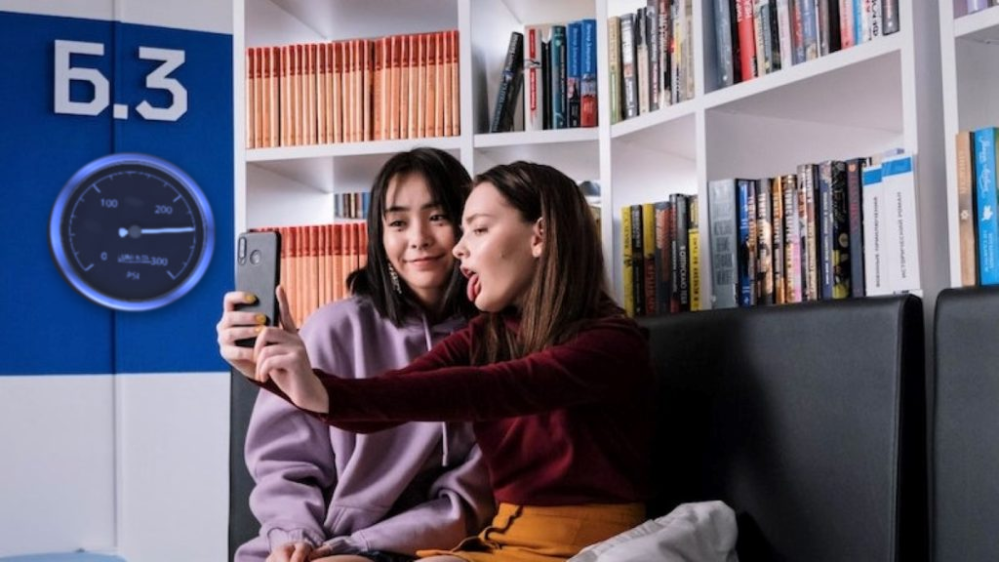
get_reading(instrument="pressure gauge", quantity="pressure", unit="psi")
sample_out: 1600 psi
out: 240 psi
